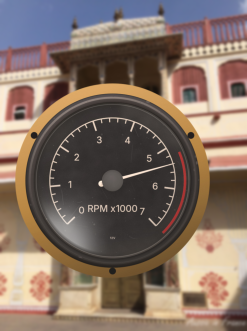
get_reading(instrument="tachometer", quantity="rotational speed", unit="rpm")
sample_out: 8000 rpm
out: 5400 rpm
